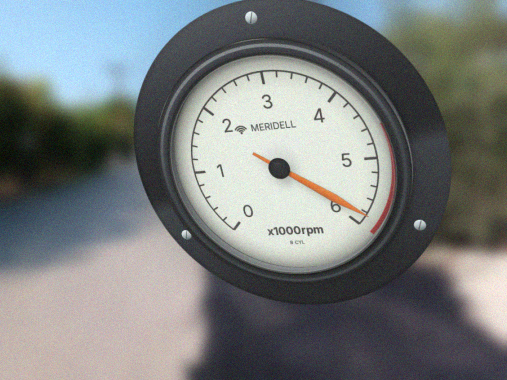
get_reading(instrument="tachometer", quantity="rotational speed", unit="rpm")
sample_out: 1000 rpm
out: 5800 rpm
